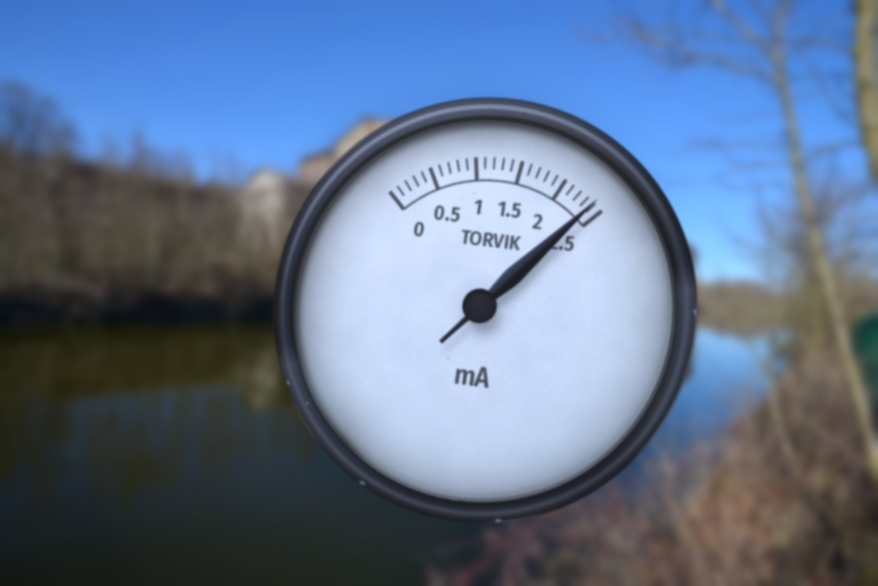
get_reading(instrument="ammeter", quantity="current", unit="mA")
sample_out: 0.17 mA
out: 2.4 mA
